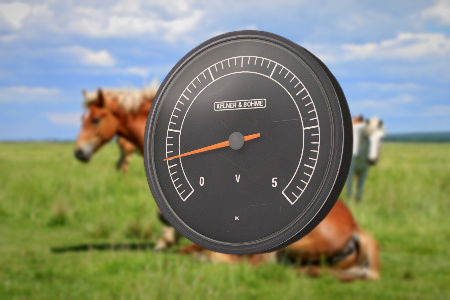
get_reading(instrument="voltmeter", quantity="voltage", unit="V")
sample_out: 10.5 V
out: 0.6 V
